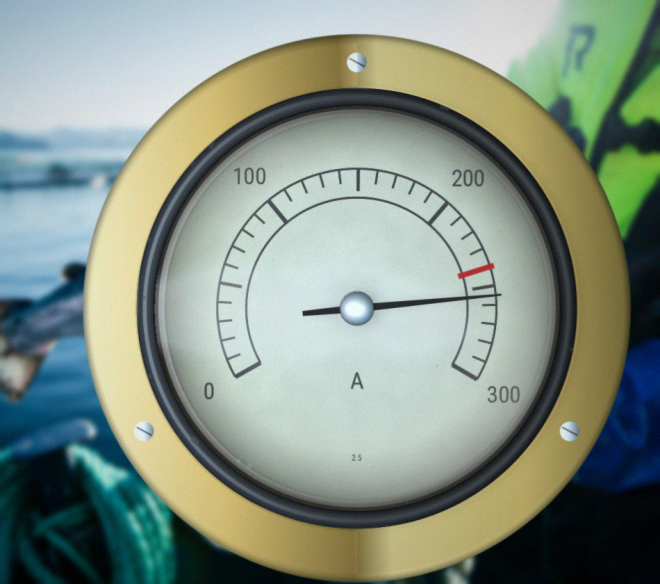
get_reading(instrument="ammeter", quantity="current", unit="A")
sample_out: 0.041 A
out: 255 A
